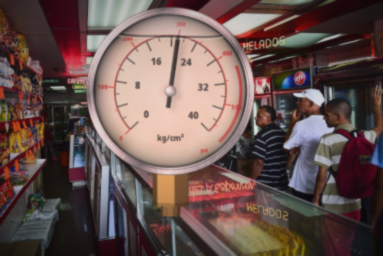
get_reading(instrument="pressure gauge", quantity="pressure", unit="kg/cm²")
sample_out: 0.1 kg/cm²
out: 21 kg/cm²
